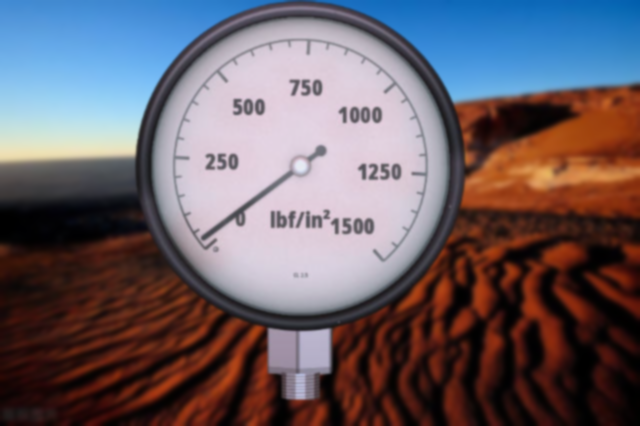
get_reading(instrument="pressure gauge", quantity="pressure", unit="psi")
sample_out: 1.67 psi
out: 25 psi
